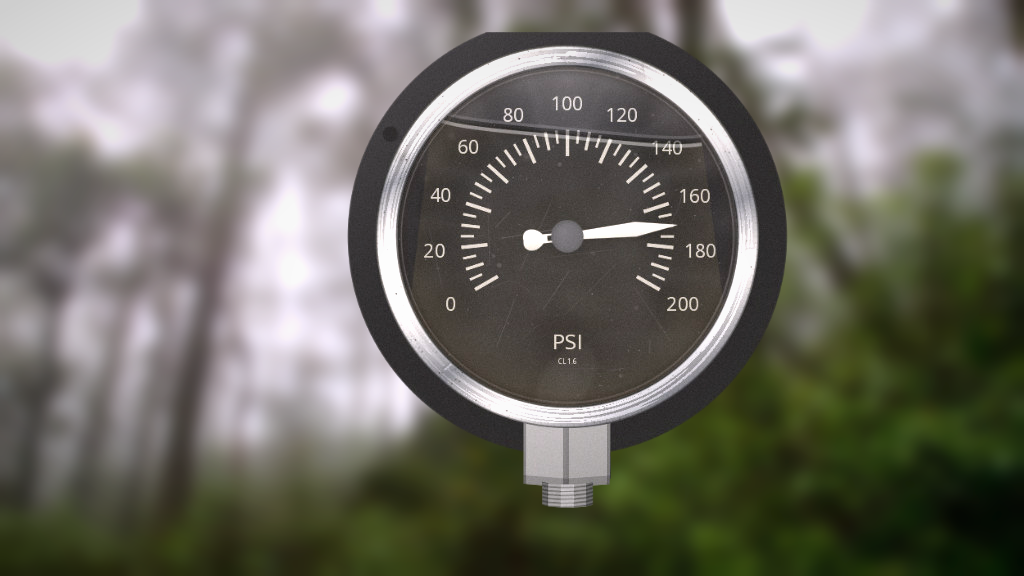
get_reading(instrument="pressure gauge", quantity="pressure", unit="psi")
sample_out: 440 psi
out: 170 psi
